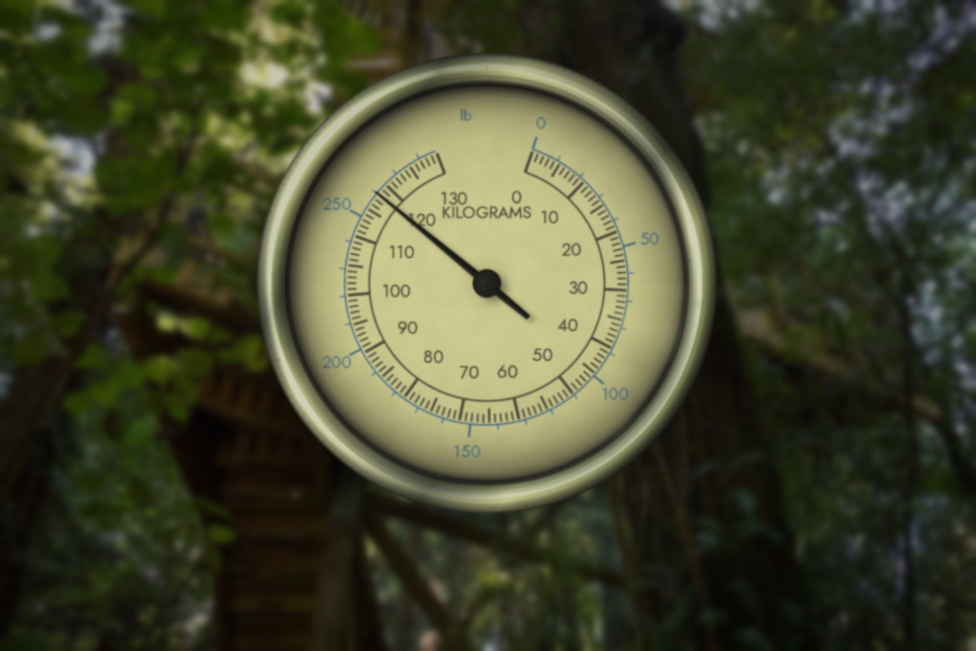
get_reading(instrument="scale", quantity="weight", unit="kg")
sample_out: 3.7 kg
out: 118 kg
